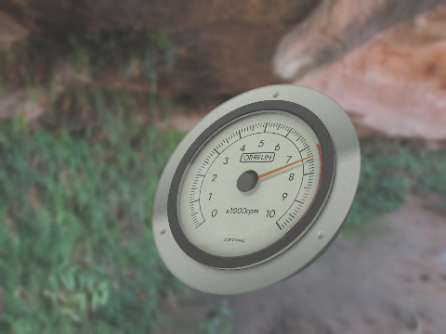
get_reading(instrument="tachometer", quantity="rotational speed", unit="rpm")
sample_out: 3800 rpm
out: 7500 rpm
